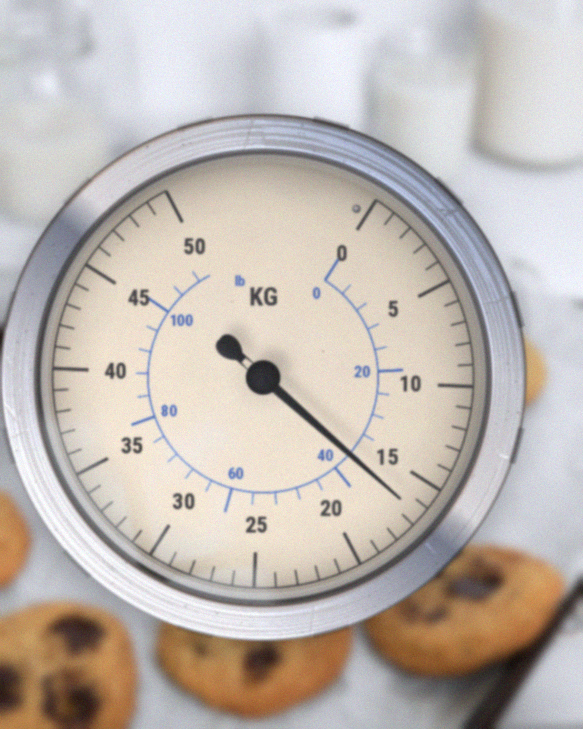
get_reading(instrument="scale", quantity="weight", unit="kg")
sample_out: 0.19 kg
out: 16.5 kg
